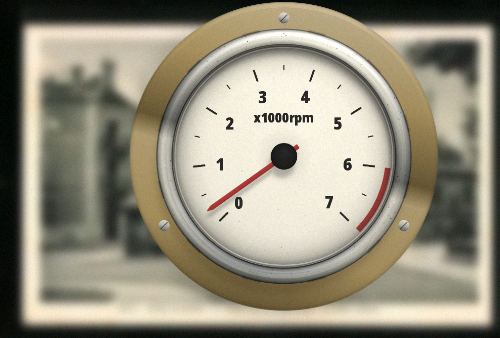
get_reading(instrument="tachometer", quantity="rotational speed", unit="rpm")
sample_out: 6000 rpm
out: 250 rpm
